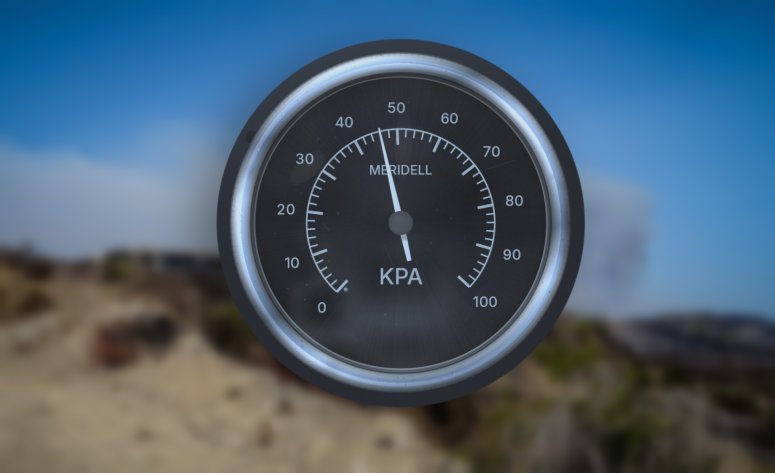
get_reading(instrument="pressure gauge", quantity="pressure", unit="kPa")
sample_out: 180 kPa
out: 46 kPa
